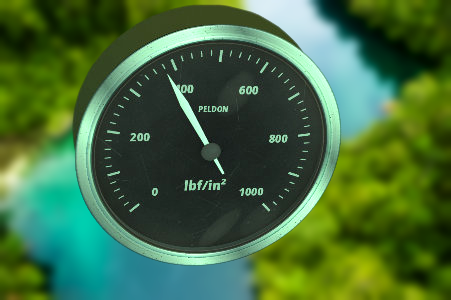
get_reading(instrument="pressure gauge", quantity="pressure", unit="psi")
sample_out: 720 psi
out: 380 psi
